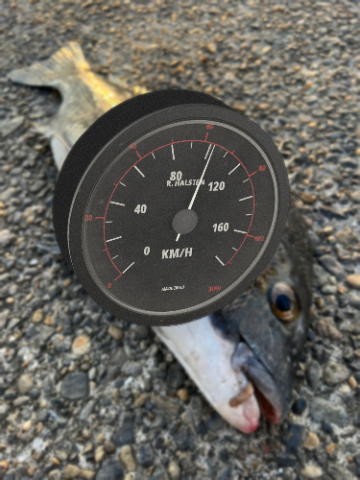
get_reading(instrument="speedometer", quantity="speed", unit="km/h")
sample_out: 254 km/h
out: 100 km/h
